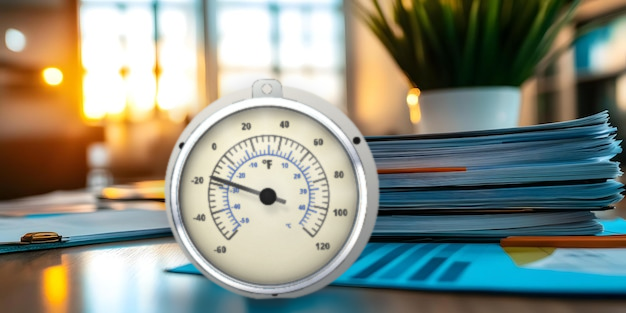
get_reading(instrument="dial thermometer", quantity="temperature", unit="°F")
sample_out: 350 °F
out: -16 °F
